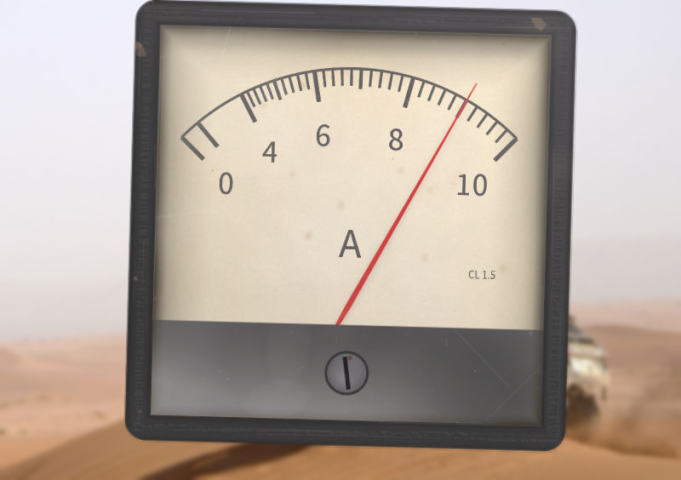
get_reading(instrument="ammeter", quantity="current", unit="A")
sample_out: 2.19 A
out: 9 A
